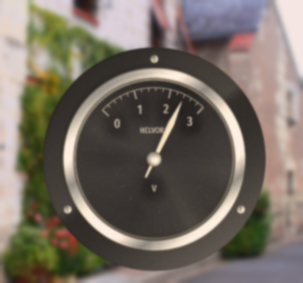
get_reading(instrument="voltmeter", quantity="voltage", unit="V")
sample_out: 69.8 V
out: 2.4 V
